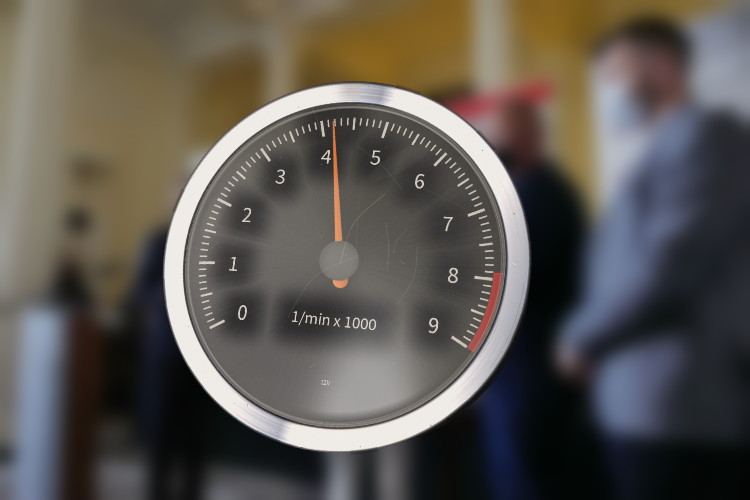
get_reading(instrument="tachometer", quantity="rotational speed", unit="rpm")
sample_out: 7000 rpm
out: 4200 rpm
